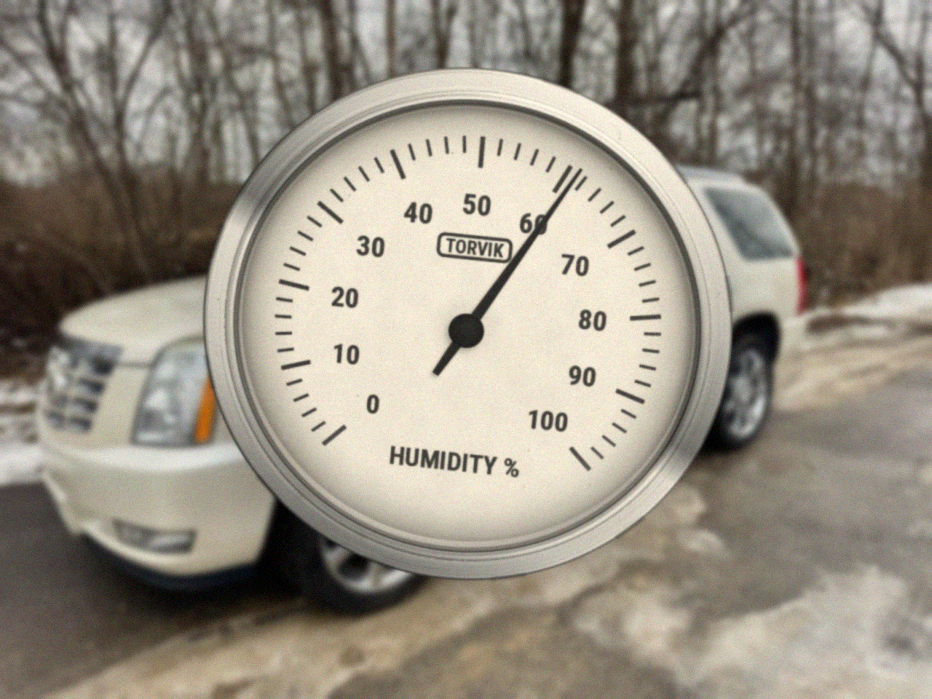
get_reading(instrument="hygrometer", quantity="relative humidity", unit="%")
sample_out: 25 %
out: 61 %
